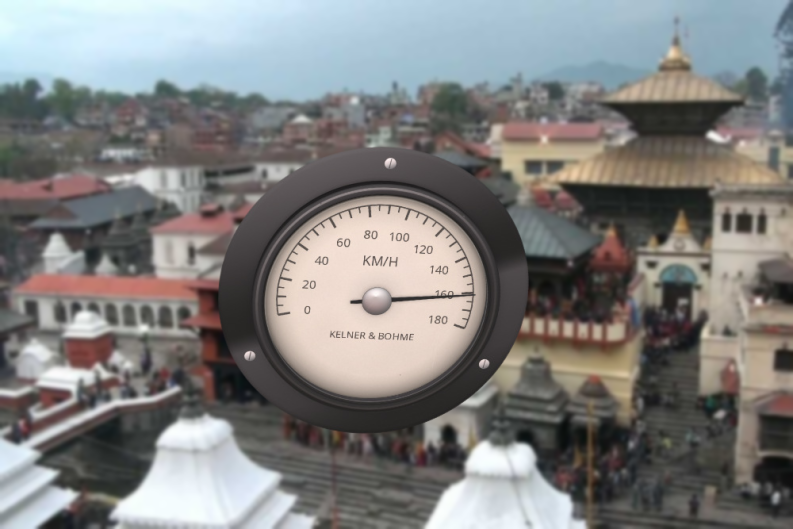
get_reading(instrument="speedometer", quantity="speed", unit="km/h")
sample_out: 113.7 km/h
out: 160 km/h
